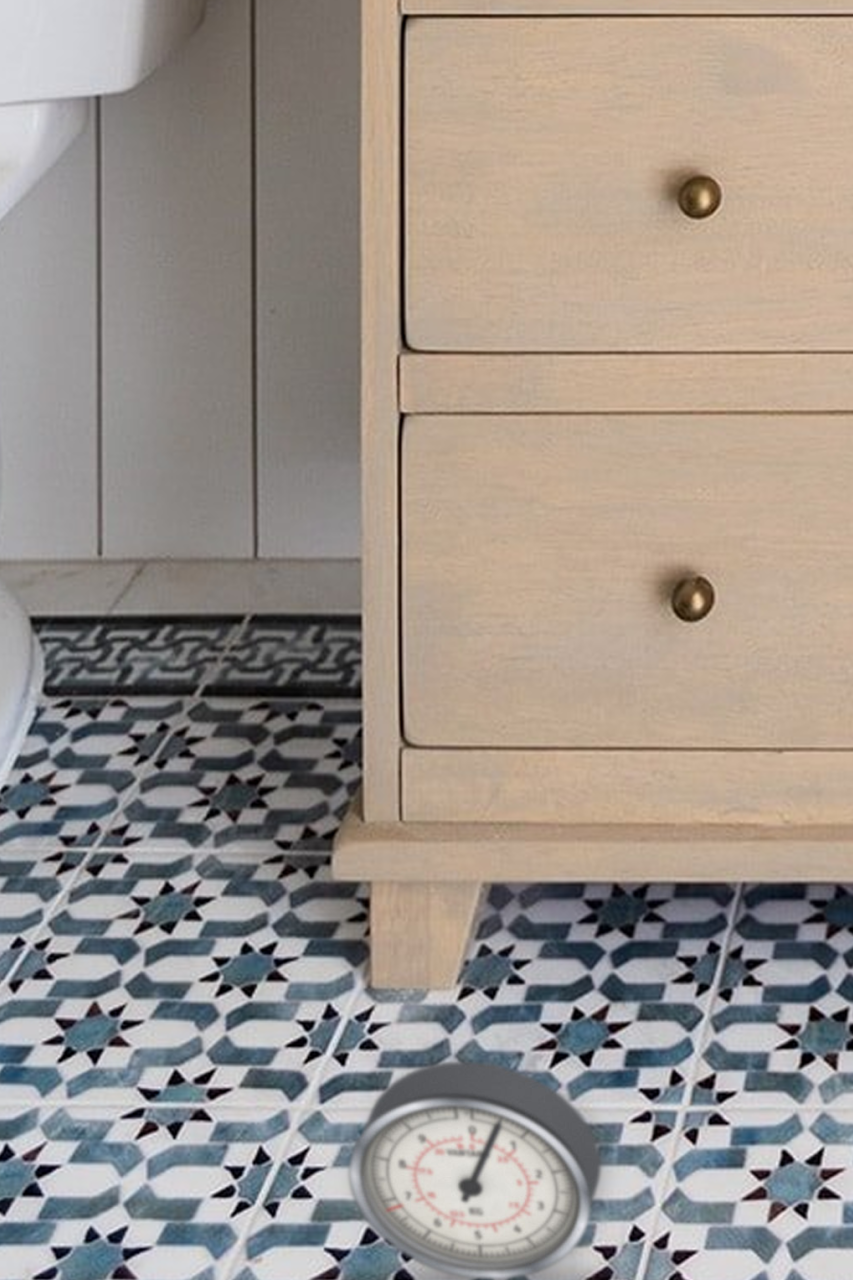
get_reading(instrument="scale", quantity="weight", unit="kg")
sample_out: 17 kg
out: 0.5 kg
